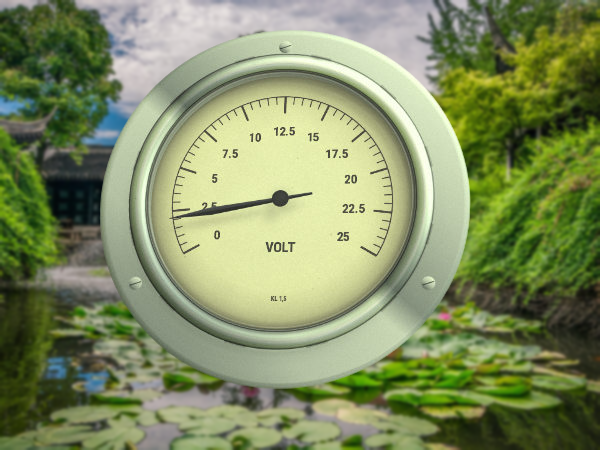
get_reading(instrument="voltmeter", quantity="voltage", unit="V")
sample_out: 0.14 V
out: 2 V
